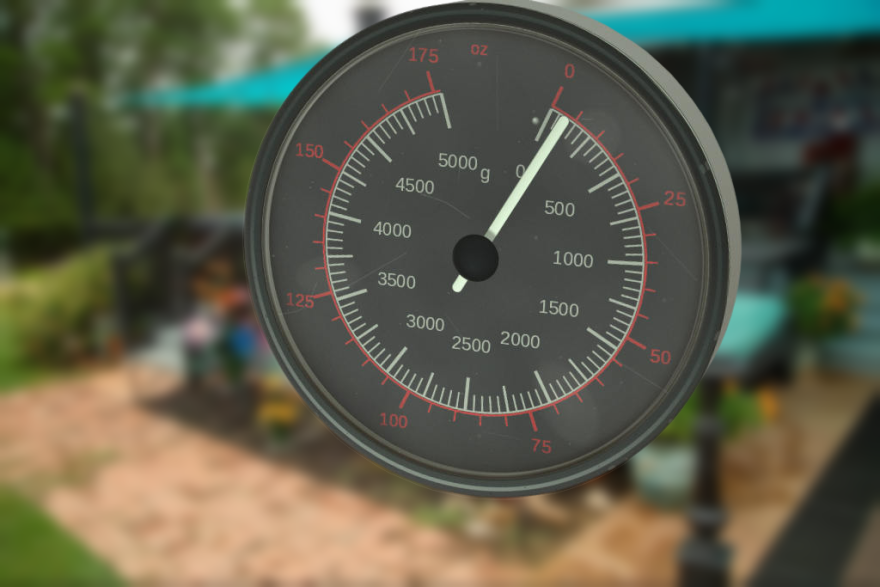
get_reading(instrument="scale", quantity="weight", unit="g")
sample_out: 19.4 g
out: 100 g
